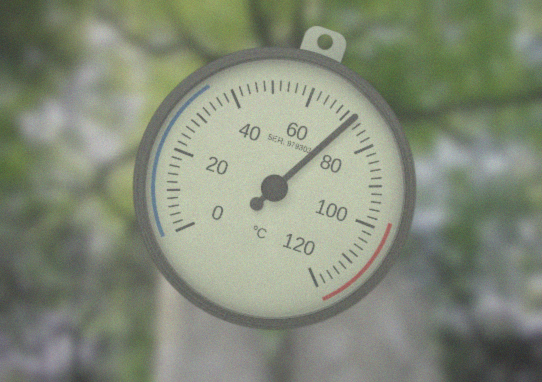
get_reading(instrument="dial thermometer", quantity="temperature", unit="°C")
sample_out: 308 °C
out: 72 °C
